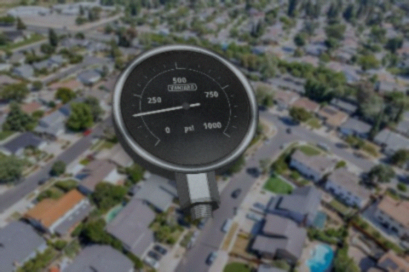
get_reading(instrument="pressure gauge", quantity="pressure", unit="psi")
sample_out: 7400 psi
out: 150 psi
